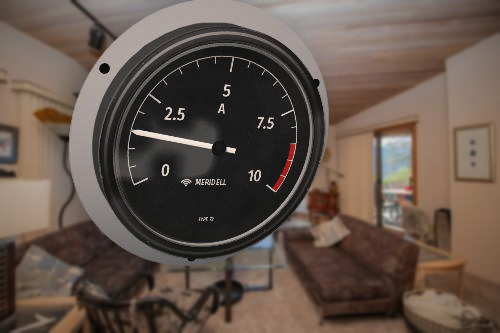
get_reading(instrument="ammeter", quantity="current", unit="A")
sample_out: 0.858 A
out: 1.5 A
